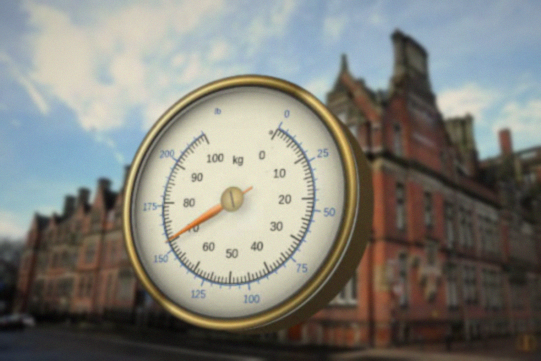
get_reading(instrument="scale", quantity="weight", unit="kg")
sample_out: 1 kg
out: 70 kg
